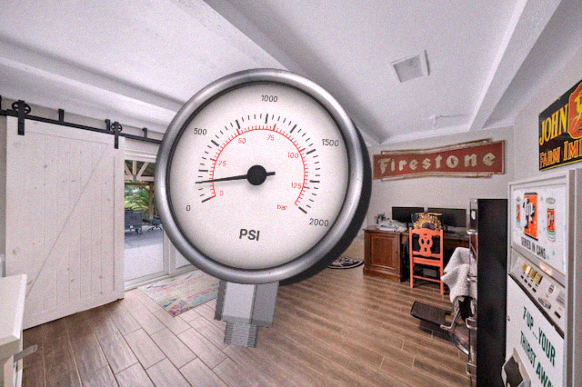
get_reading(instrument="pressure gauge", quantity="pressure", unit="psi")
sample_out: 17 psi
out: 150 psi
